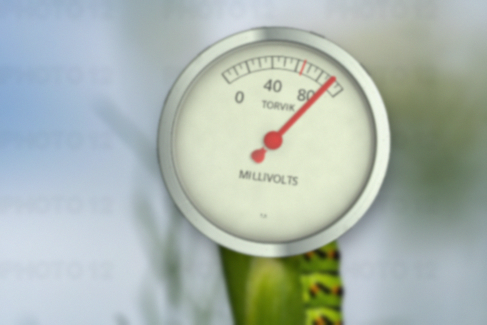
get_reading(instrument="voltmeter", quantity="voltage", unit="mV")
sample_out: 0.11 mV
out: 90 mV
